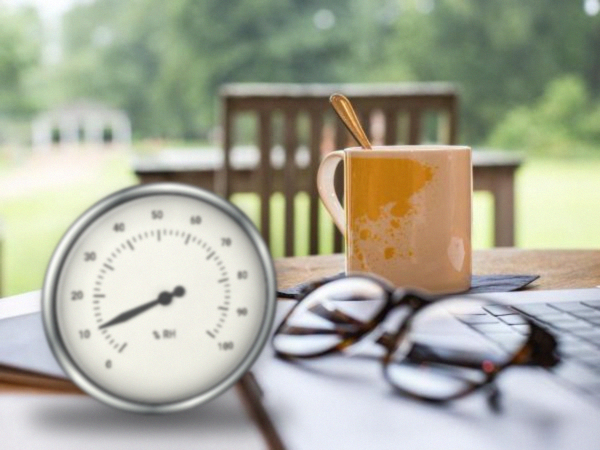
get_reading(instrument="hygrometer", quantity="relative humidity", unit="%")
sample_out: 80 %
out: 10 %
